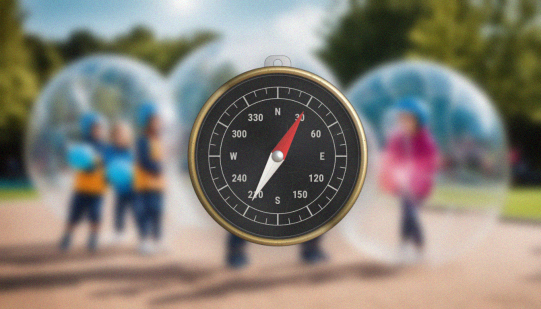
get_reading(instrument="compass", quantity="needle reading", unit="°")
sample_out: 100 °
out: 30 °
